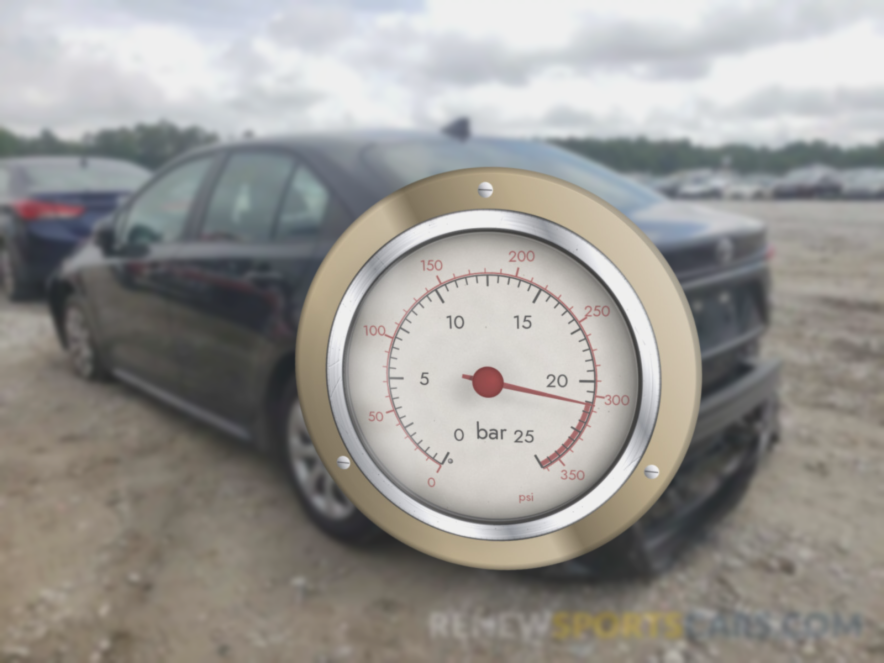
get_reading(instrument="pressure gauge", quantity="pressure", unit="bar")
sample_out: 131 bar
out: 21 bar
